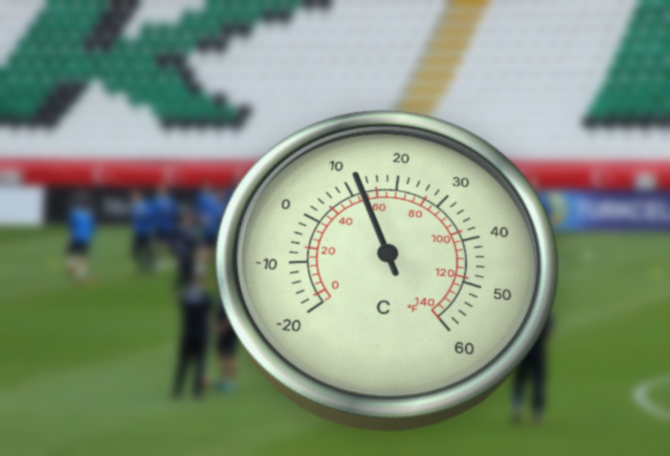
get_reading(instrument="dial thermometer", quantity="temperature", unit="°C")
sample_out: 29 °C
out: 12 °C
